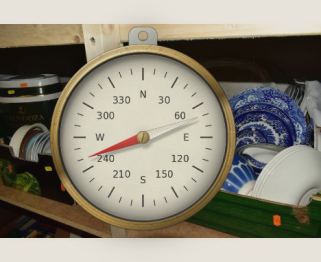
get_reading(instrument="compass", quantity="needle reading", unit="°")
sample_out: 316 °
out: 250 °
